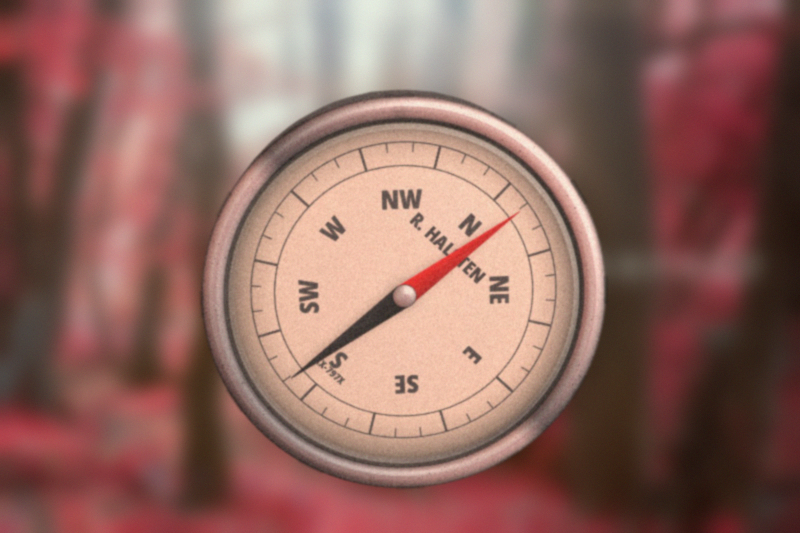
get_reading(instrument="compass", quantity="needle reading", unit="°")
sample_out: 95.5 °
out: 10 °
